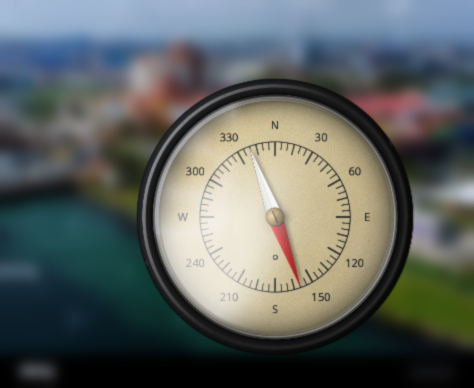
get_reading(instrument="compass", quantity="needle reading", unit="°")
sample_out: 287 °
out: 160 °
